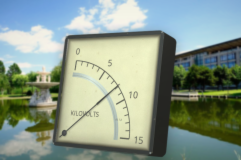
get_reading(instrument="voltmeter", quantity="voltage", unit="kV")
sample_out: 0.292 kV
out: 8 kV
